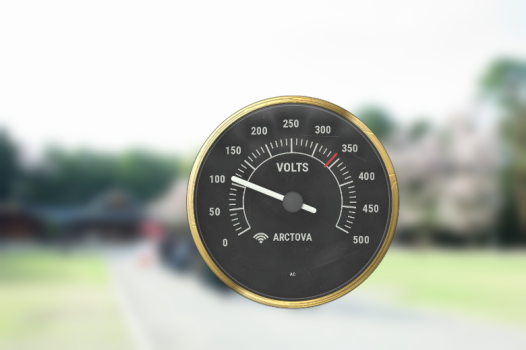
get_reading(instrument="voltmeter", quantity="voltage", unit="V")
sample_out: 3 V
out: 110 V
